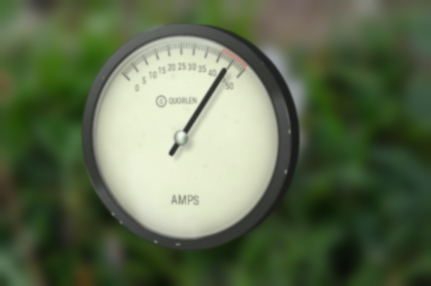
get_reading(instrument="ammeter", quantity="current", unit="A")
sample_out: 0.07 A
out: 45 A
